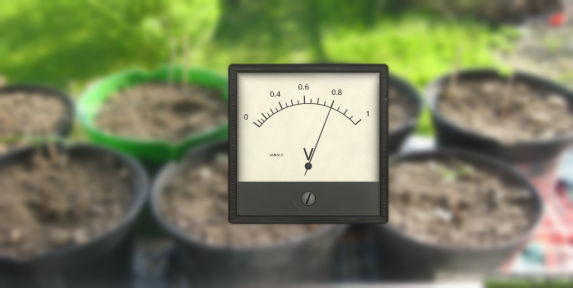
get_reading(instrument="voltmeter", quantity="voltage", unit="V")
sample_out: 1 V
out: 0.8 V
